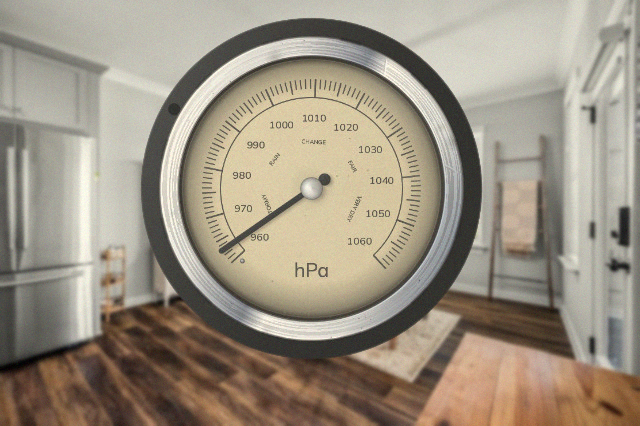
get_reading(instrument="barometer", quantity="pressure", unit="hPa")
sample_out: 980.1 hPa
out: 963 hPa
